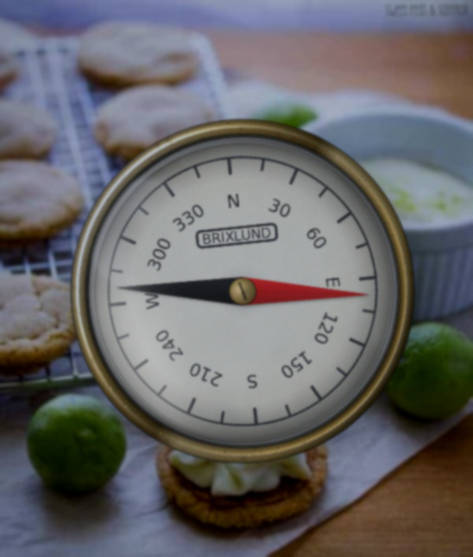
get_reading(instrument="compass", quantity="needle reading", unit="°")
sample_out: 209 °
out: 97.5 °
